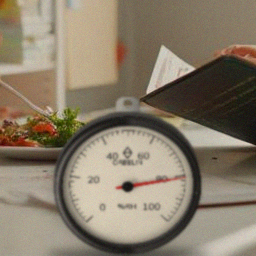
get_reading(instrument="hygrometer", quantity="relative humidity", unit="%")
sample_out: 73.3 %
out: 80 %
